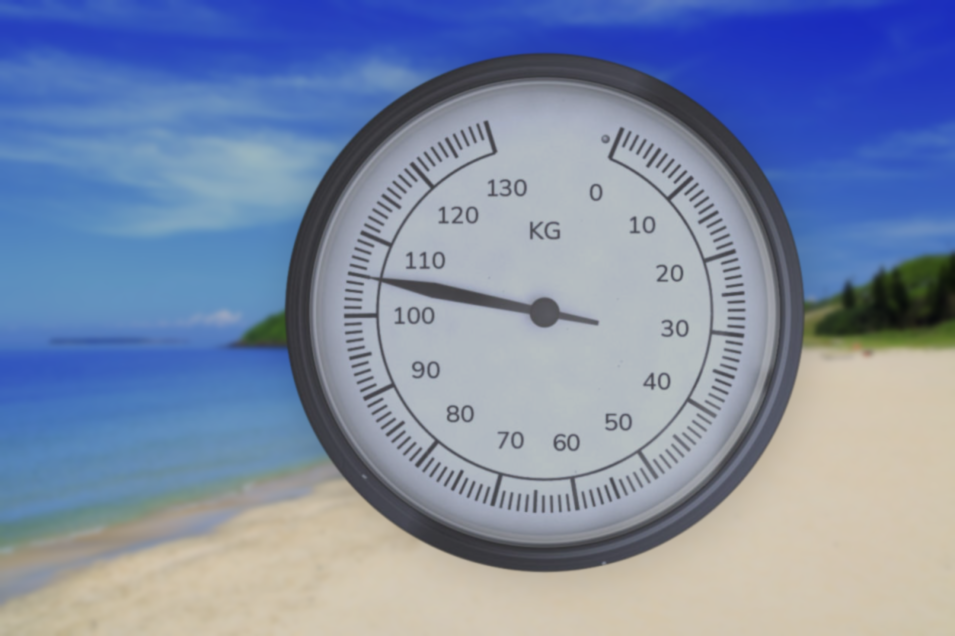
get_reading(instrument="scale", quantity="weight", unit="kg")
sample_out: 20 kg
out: 105 kg
